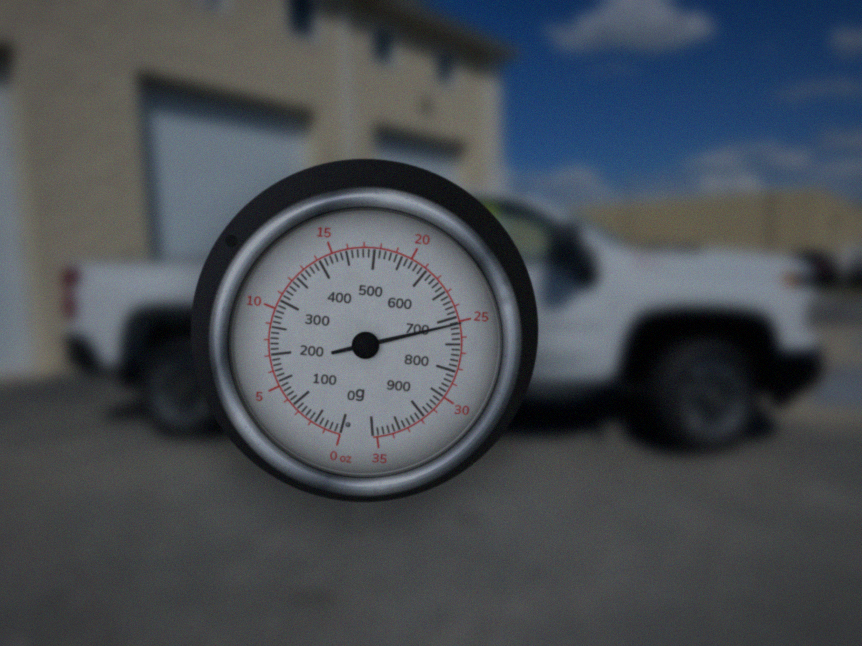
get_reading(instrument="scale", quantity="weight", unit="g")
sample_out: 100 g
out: 710 g
